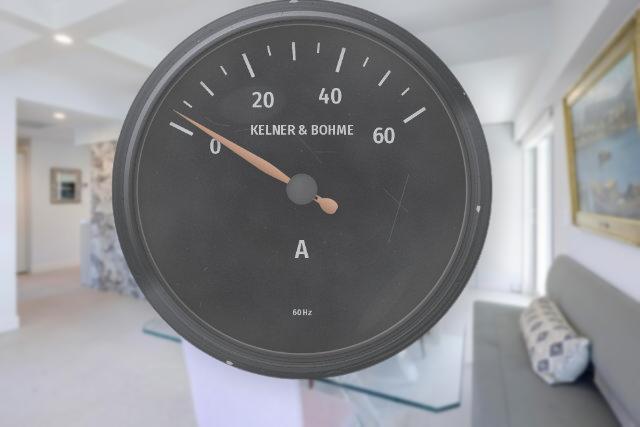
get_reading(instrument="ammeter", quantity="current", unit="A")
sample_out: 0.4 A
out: 2.5 A
